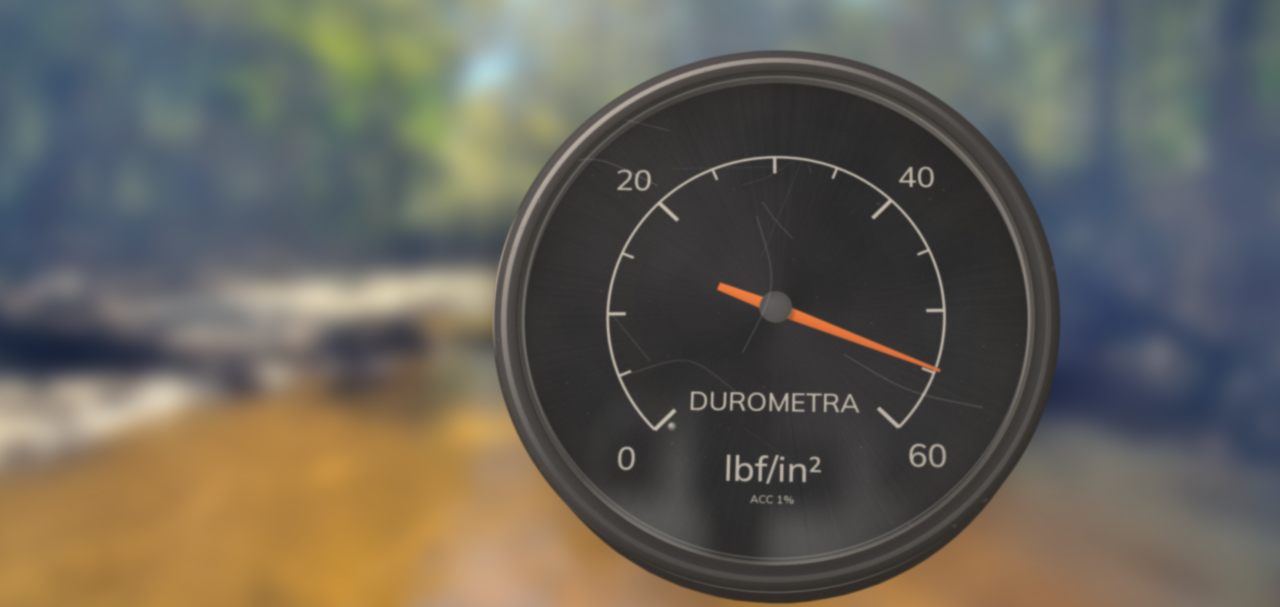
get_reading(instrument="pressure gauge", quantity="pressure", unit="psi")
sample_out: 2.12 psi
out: 55 psi
